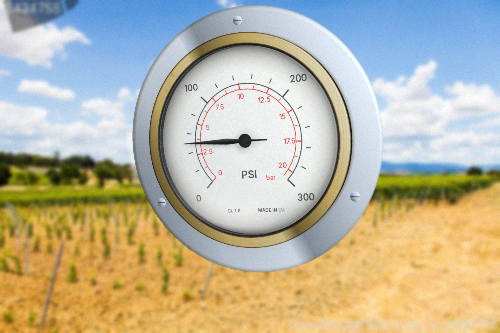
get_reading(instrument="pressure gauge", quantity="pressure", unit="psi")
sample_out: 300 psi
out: 50 psi
